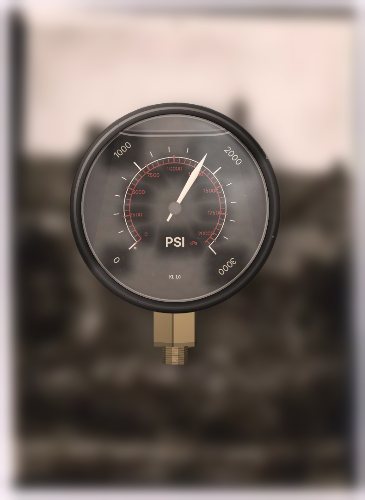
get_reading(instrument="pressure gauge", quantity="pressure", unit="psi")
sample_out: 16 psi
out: 1800 psi
